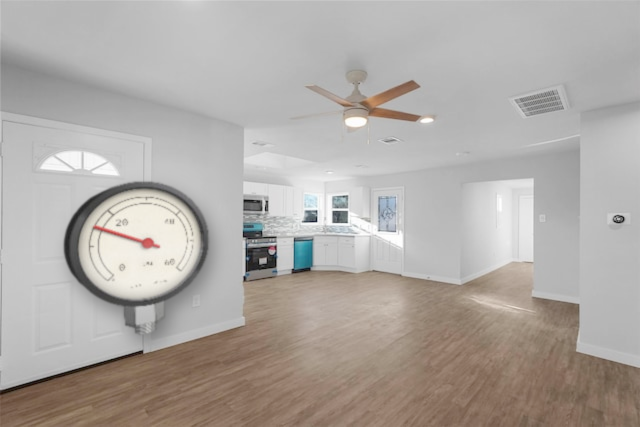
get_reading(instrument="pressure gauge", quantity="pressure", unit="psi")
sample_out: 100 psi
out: 15 psi
